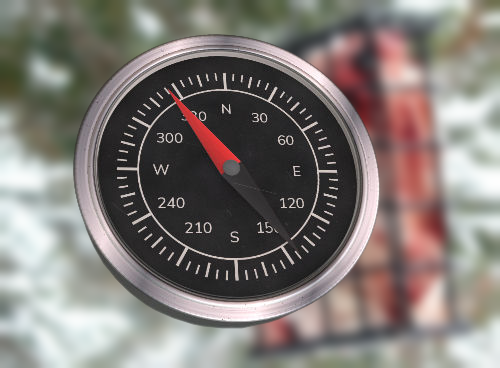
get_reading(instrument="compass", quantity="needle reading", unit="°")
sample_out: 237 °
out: 325 °
